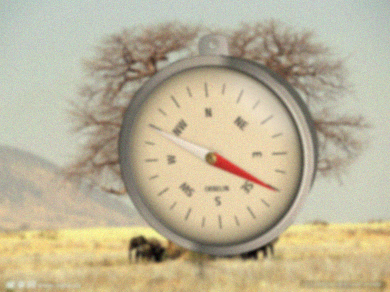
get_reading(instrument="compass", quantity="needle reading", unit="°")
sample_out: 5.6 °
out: 120 °
